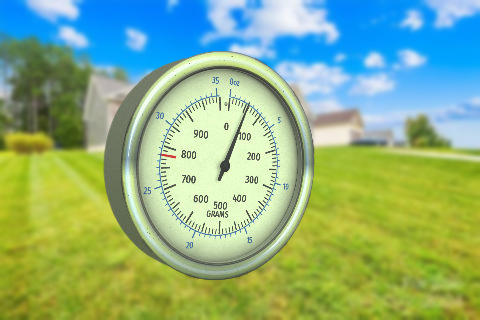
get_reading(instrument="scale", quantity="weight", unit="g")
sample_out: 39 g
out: 50 g
